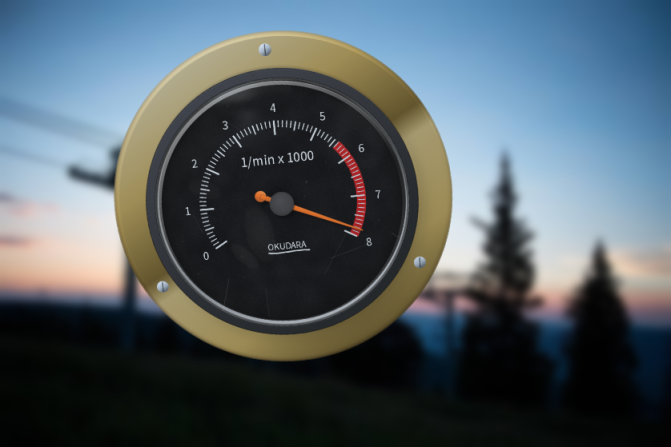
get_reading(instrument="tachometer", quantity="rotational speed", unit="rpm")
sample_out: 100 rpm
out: 7800 rpm
